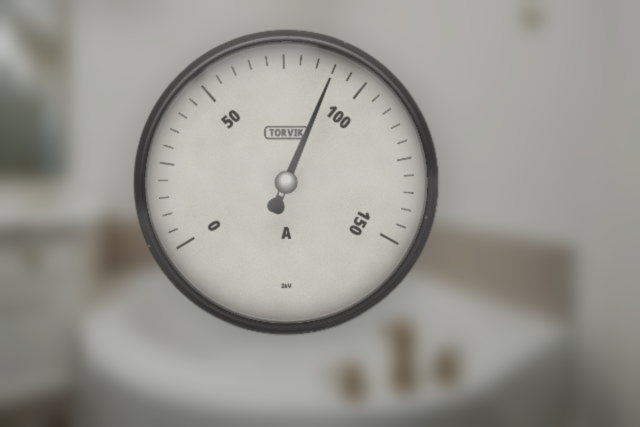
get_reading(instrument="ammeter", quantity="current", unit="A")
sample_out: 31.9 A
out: 90 A
